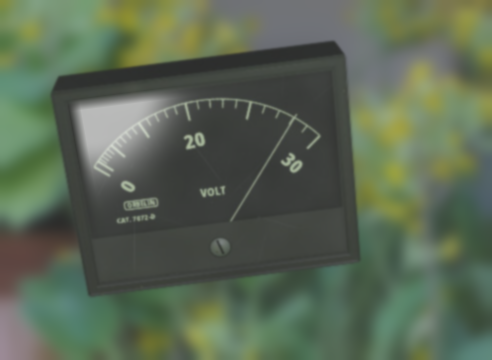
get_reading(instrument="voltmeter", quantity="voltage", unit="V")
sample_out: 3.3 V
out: 28 V
